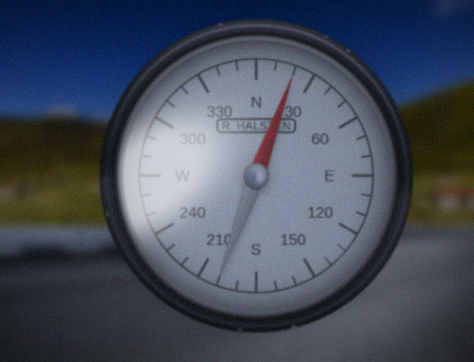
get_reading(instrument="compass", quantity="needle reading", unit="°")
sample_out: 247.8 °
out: 20 °
